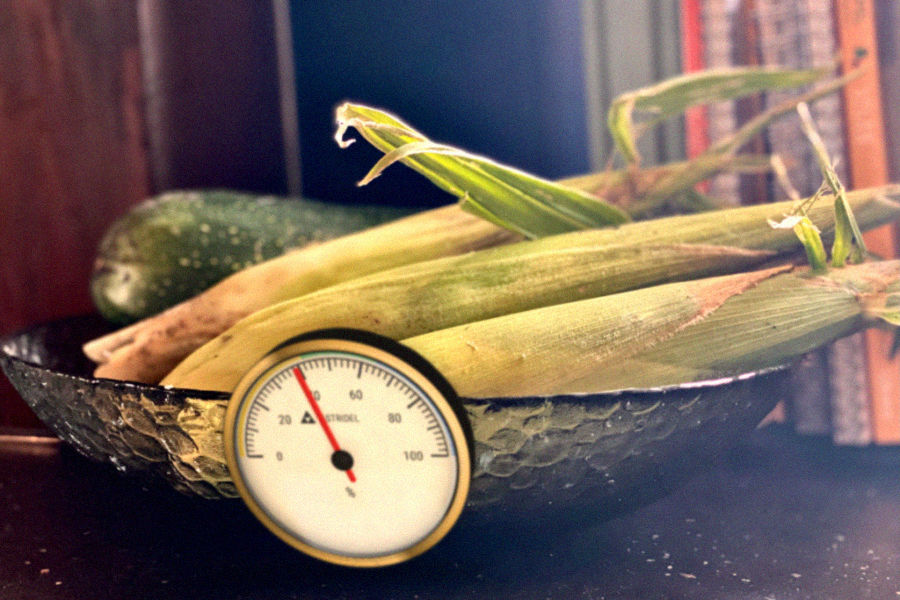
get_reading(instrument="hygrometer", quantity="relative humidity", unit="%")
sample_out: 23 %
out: 40 %
